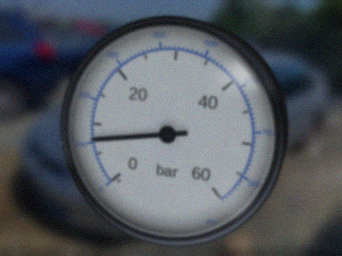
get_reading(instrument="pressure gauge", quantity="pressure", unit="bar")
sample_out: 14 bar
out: 7.5 bar
